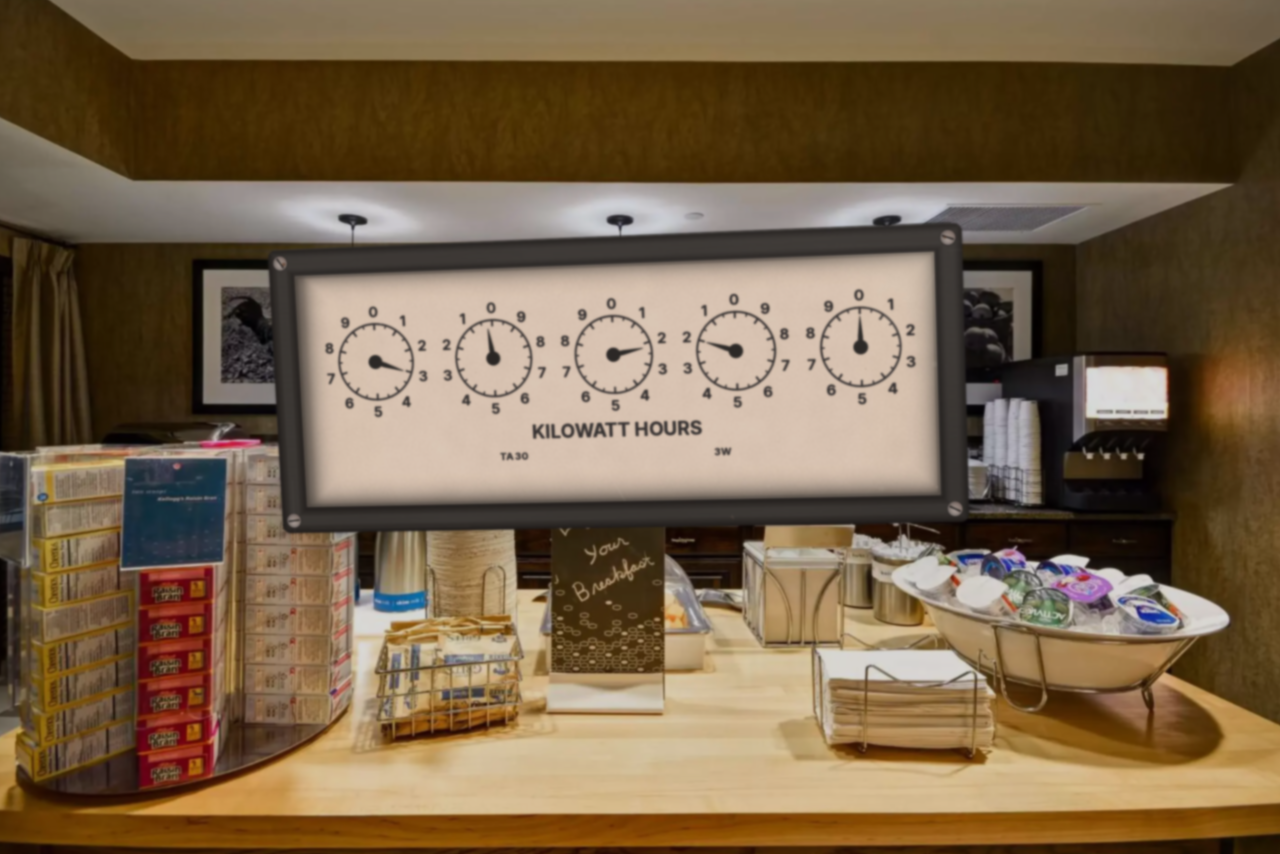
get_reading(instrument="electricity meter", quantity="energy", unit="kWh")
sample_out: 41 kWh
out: 30220 kWh
